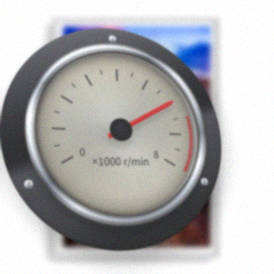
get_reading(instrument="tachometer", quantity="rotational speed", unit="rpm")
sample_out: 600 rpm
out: 6000 rpm
